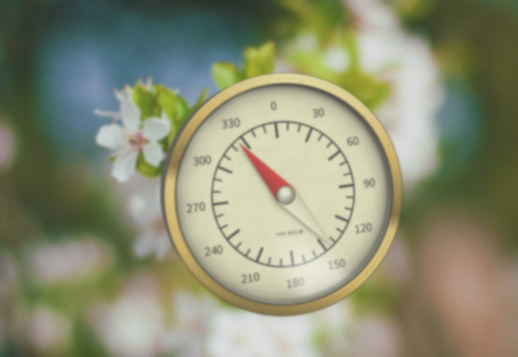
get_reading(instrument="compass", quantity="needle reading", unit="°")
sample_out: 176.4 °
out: 325 °
